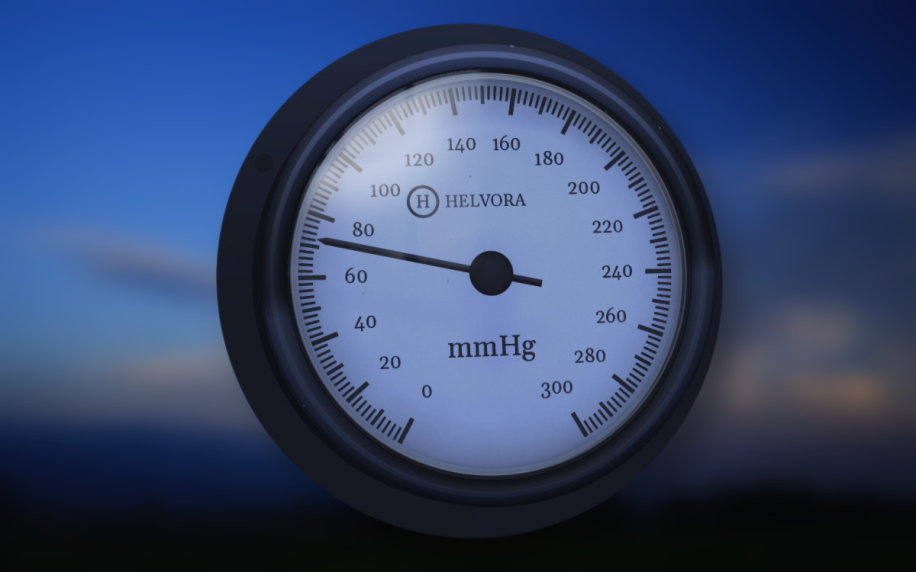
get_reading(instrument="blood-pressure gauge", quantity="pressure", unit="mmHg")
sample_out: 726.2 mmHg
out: 72 mmHg
